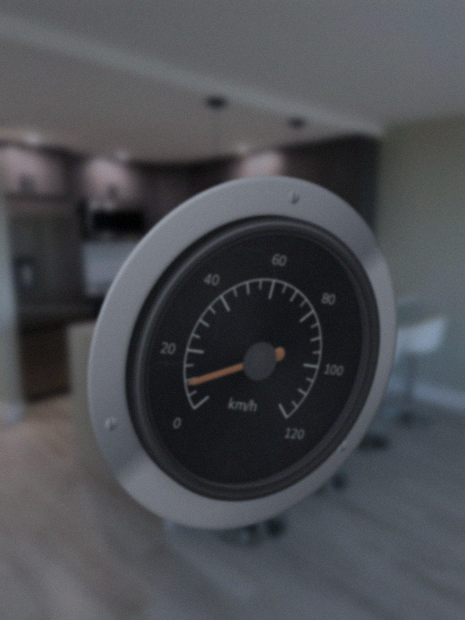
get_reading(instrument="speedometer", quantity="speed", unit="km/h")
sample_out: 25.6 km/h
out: 10 km/h
